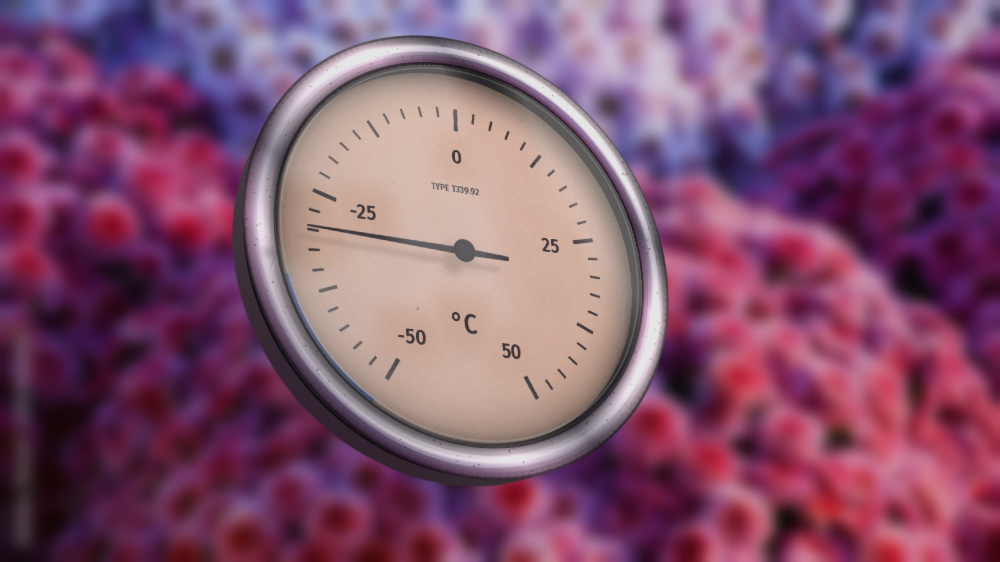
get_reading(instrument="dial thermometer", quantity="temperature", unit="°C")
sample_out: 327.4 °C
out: -30 °C
